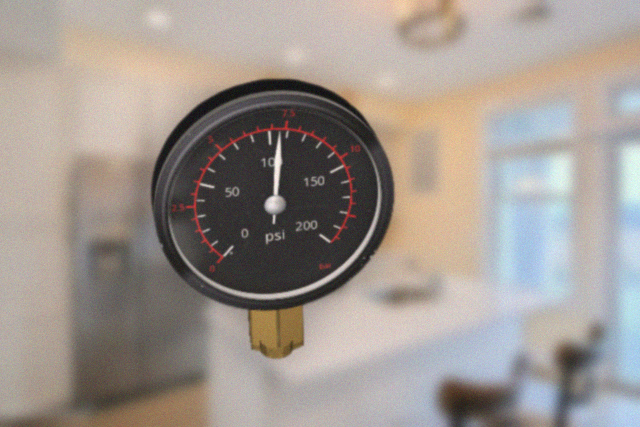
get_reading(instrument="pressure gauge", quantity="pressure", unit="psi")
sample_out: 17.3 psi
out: 105 psi
